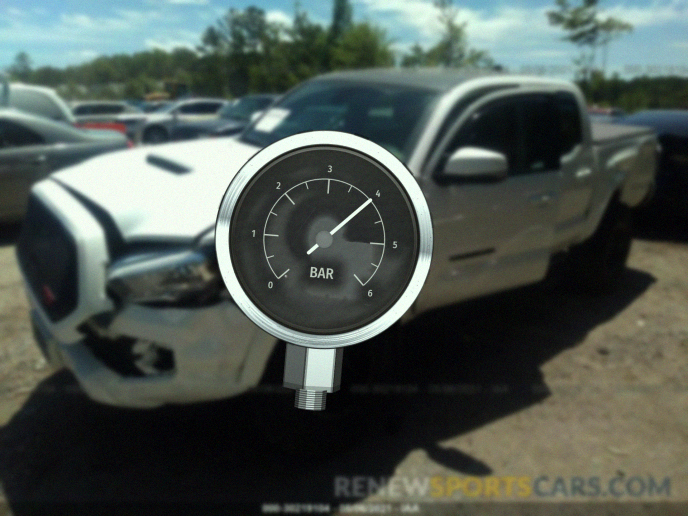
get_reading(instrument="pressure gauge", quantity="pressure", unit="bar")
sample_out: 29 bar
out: 4 bar
